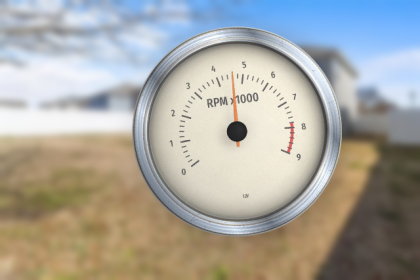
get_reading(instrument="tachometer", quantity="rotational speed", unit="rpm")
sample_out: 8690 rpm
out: 4600 rpm
